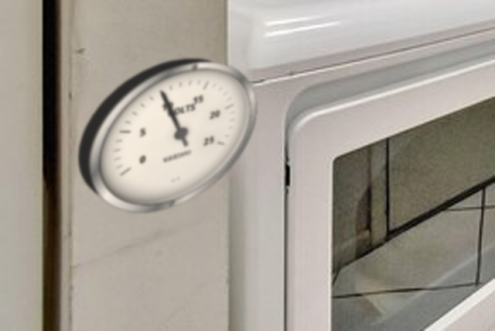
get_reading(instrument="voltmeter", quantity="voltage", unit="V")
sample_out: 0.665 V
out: 10 V
